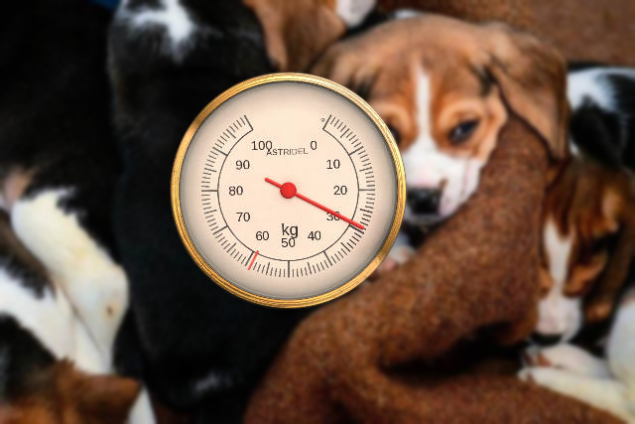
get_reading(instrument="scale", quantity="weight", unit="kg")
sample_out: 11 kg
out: 29 kg
